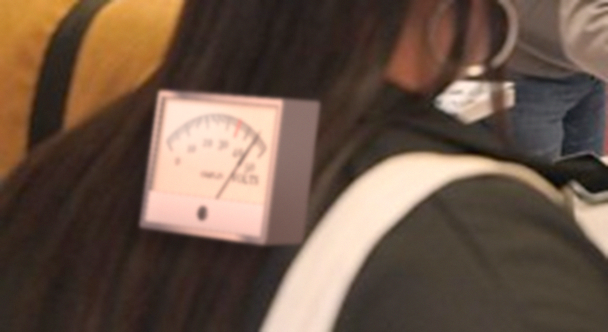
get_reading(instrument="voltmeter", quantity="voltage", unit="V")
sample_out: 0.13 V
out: 45 V
